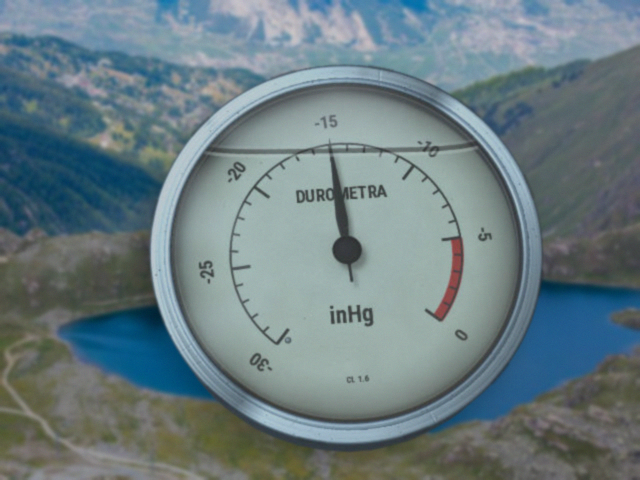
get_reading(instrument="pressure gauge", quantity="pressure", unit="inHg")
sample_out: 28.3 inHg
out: -15 inHg
